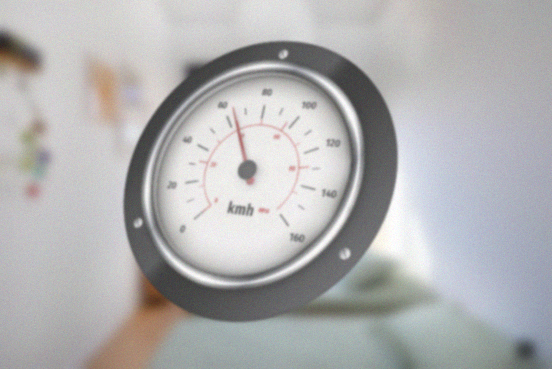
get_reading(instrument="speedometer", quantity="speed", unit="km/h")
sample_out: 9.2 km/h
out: 65 km/h
